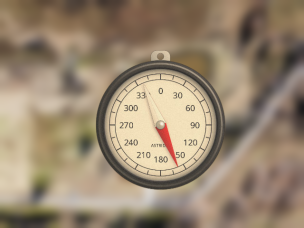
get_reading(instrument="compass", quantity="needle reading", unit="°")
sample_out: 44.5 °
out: 157.5 °
